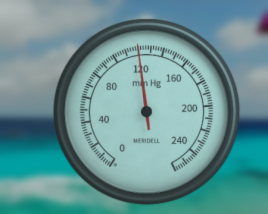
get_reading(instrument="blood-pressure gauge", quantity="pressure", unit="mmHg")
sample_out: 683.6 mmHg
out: 120 mmHg
